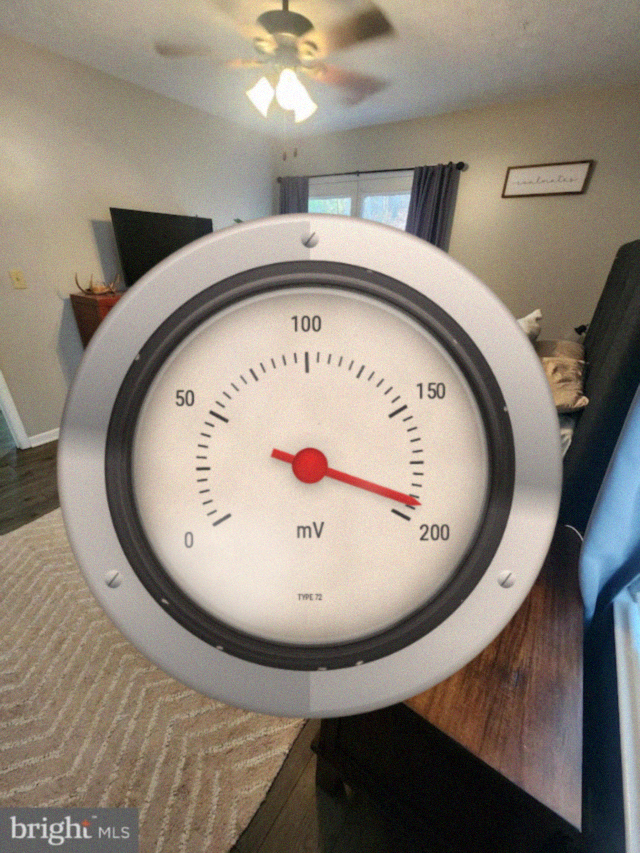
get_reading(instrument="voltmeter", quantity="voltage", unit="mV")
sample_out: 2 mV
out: 192.5 mV
